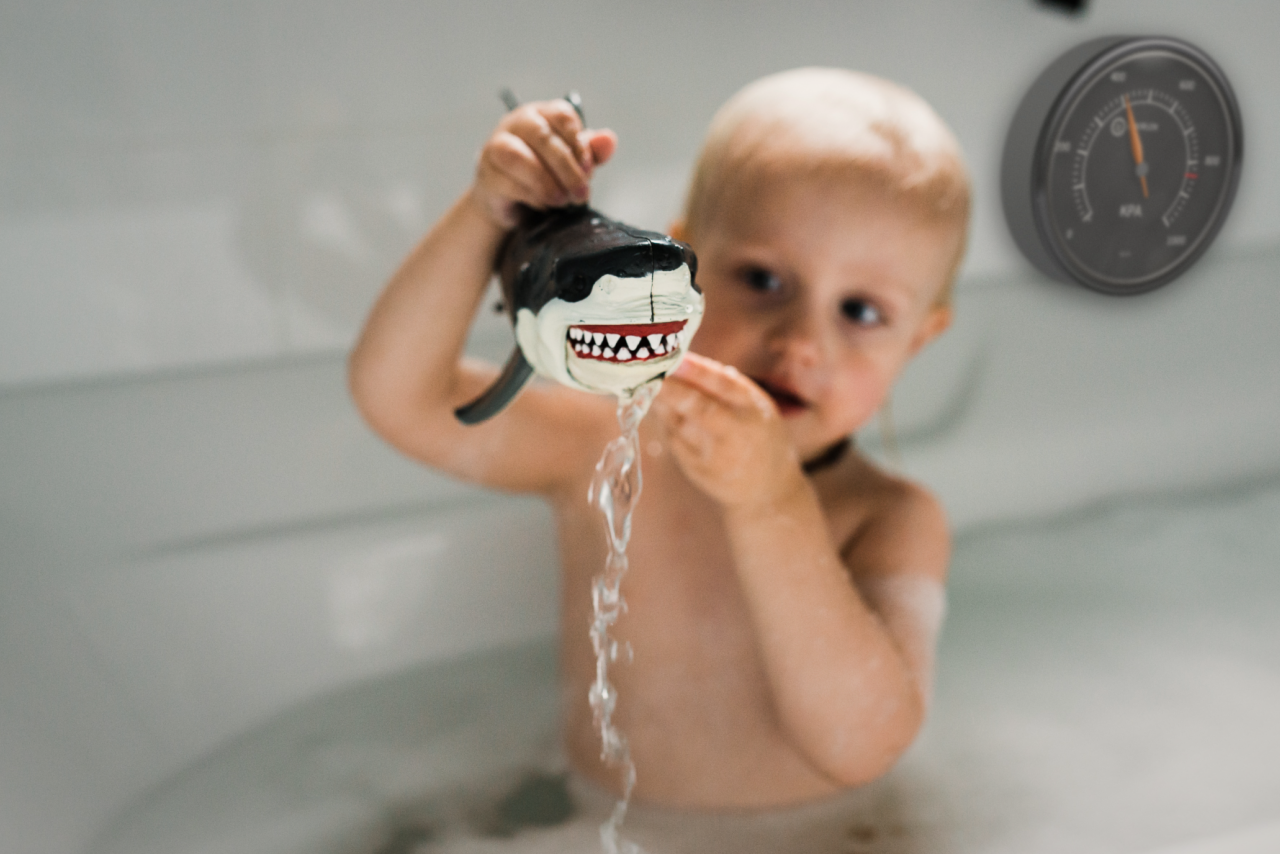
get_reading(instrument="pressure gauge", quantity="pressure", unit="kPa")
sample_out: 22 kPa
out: 400 kPa
